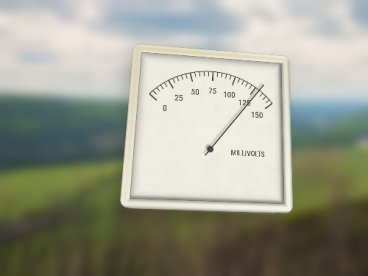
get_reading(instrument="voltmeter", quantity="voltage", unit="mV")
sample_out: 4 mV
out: 130 mV
